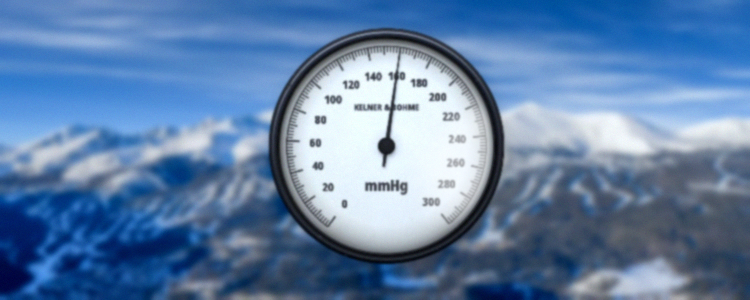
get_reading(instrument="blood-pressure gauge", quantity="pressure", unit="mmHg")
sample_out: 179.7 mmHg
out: 160 mmHg
